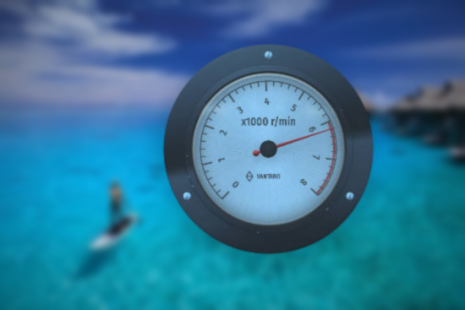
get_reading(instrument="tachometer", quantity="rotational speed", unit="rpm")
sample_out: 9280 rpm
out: 6200 rpm
